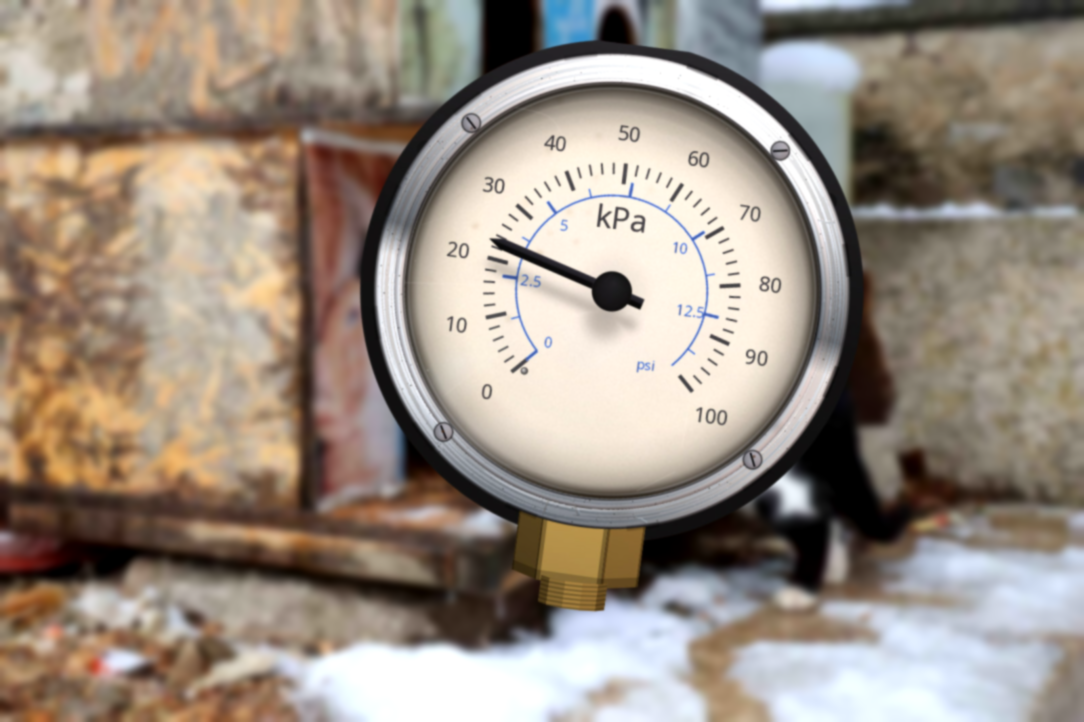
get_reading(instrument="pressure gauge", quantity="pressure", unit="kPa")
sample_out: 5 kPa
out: 23 kPa
